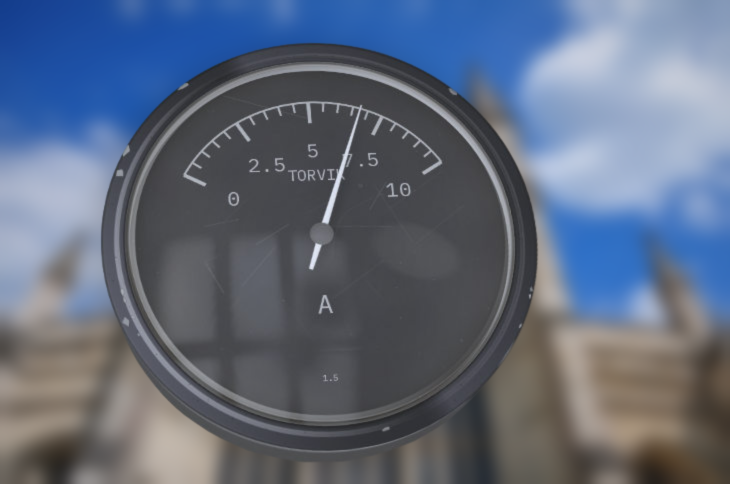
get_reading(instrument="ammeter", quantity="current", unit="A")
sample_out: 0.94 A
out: 6.75 A
